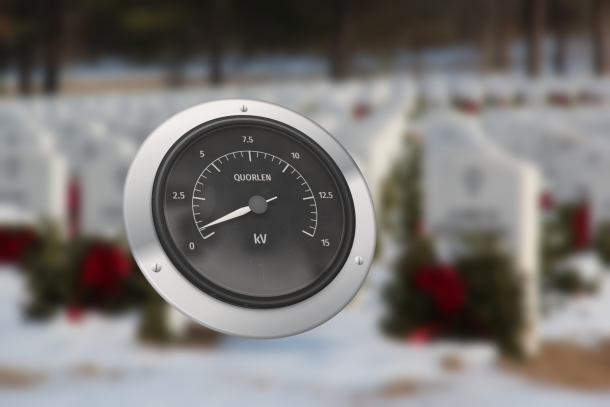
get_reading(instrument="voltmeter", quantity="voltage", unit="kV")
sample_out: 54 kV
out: 0.5 kV
